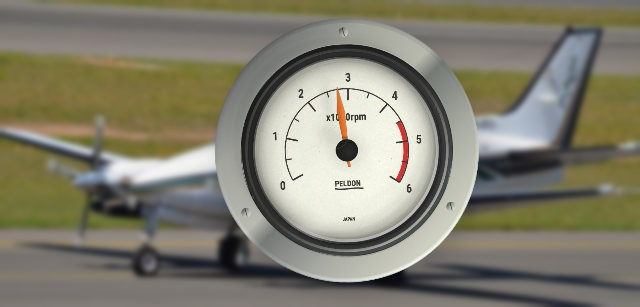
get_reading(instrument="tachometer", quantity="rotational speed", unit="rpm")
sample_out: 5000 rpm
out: 2750 rpm
